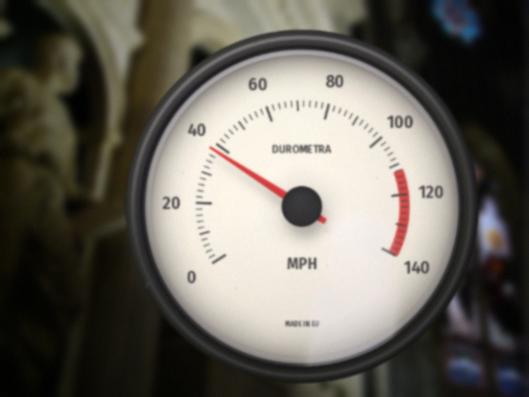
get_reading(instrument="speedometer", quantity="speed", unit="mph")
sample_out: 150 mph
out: 38 mph
